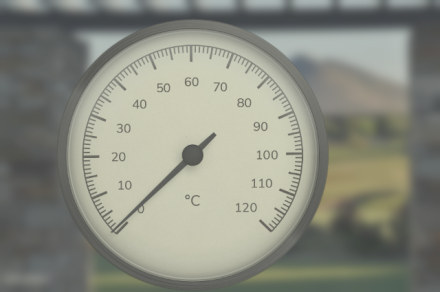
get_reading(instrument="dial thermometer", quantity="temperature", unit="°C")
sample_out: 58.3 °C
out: 1 °C
